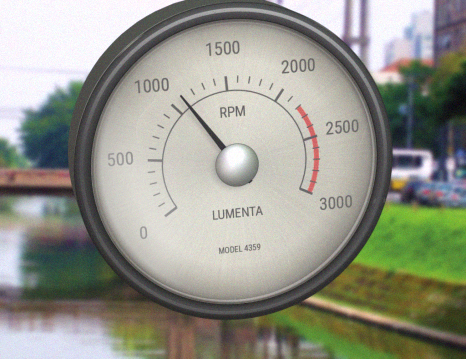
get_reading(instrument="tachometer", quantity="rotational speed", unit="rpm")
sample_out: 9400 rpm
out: 1100 rpm
